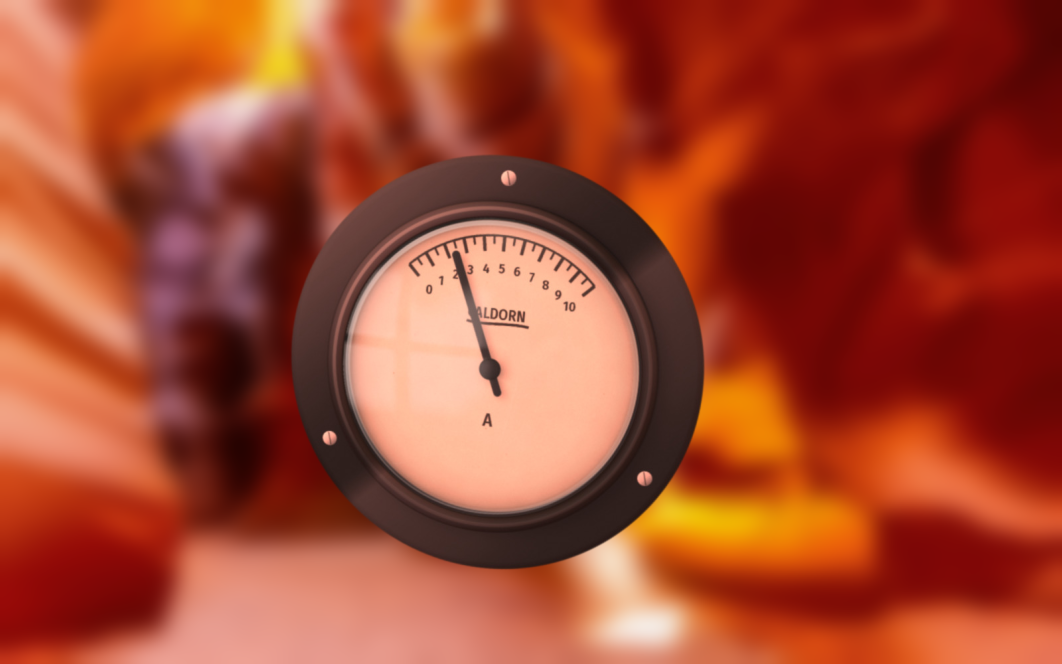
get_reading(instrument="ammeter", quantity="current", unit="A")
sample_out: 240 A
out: 2.5 A
